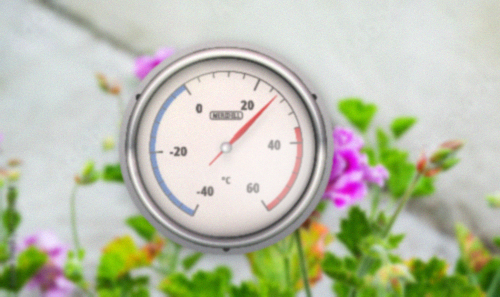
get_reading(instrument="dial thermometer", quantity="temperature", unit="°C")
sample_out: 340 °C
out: 26 °C
